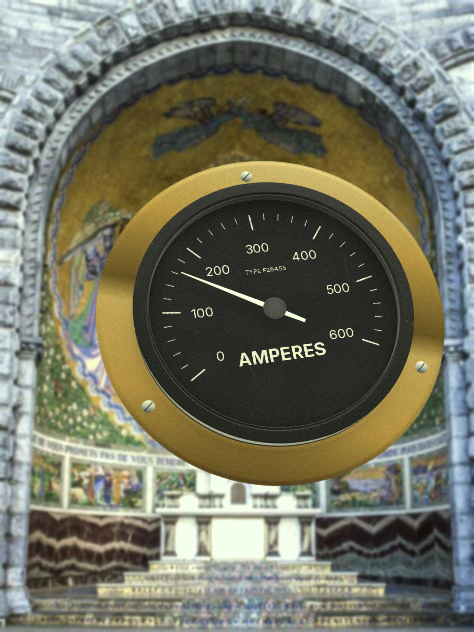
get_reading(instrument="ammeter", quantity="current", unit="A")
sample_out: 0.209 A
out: 160 A
